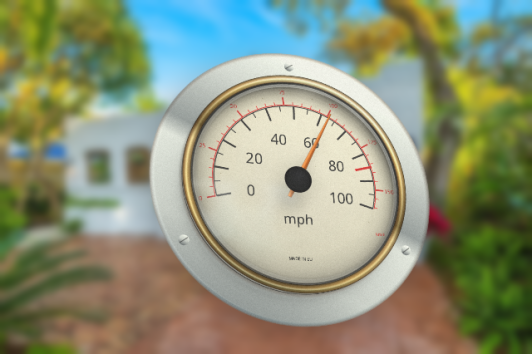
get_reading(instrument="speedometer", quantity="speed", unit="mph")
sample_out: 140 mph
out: 62.5 mph
